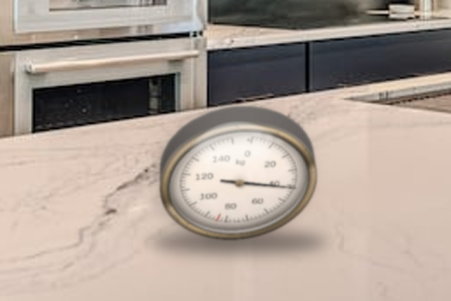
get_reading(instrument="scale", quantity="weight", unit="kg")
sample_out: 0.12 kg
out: 40 kg
